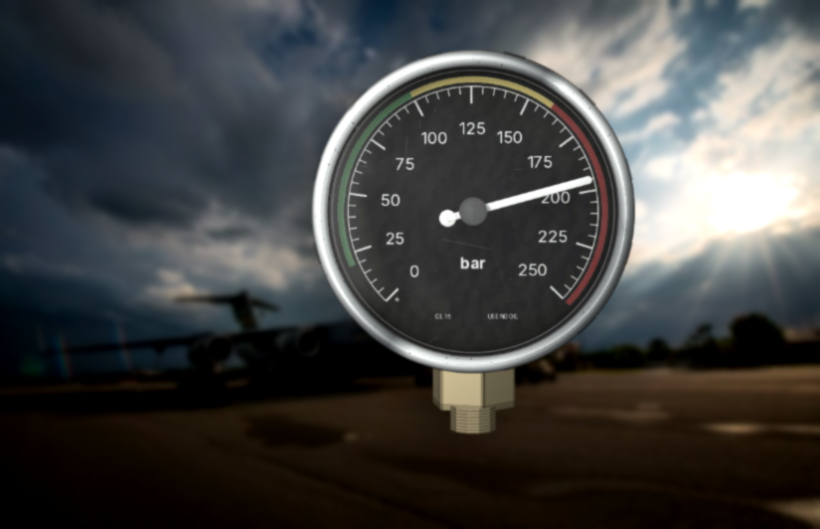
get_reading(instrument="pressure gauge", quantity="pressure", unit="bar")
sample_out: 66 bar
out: 195 bar
